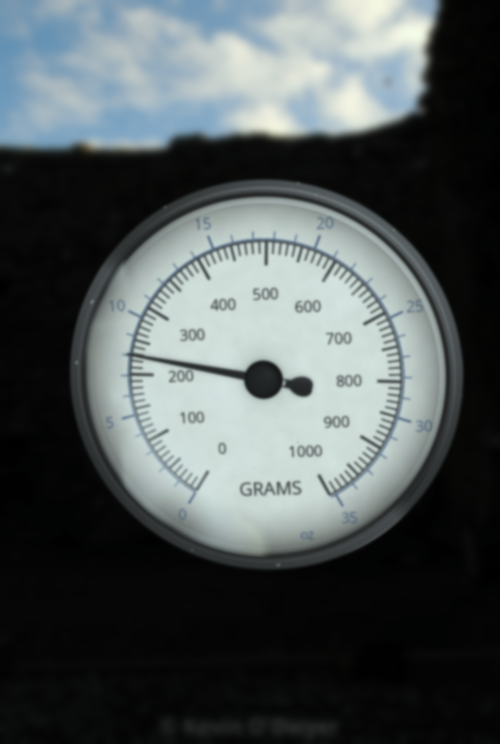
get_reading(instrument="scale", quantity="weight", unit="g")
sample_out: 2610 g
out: 230 g
